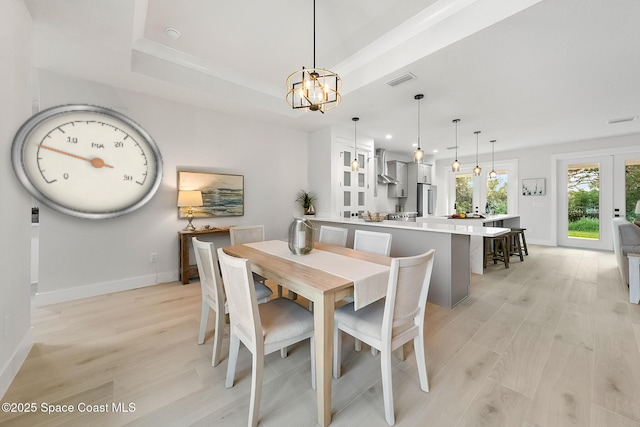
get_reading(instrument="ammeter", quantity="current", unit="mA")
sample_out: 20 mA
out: 6 mA
